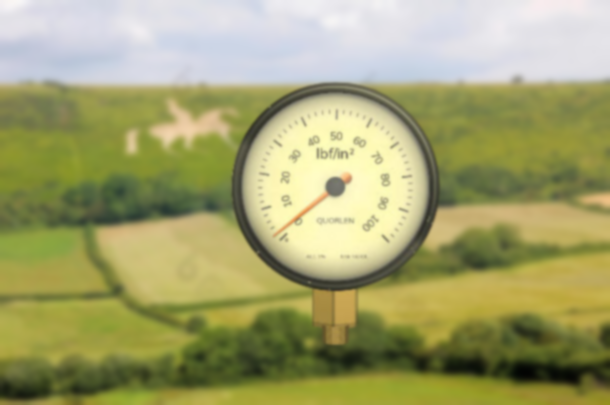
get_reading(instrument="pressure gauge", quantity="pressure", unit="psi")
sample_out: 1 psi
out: 2 psi
